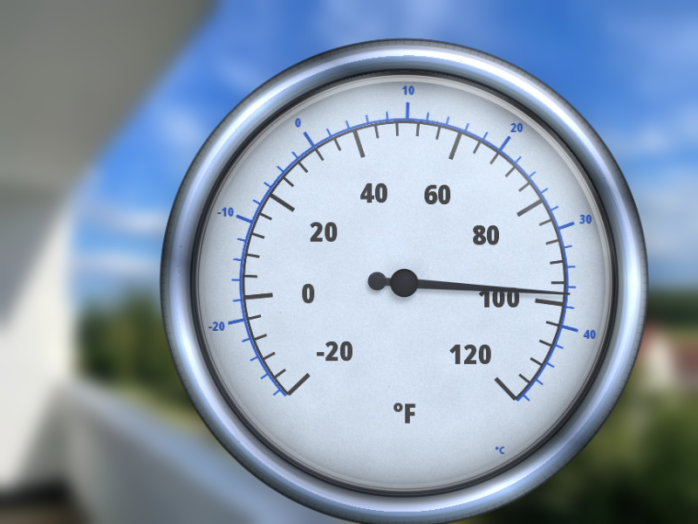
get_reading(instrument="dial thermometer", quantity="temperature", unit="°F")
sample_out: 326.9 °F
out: 98 °F
